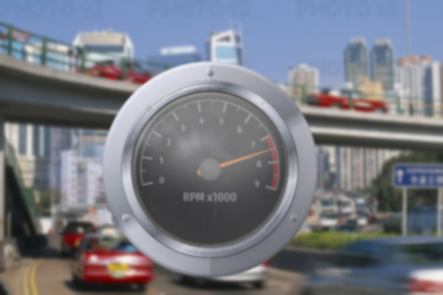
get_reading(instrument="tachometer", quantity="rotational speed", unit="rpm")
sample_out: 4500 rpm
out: 7500 rpm
